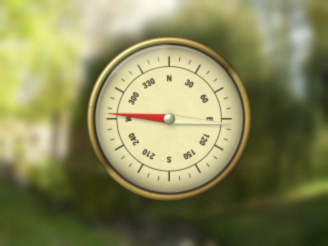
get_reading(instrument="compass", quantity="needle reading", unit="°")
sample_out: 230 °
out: 275 °
